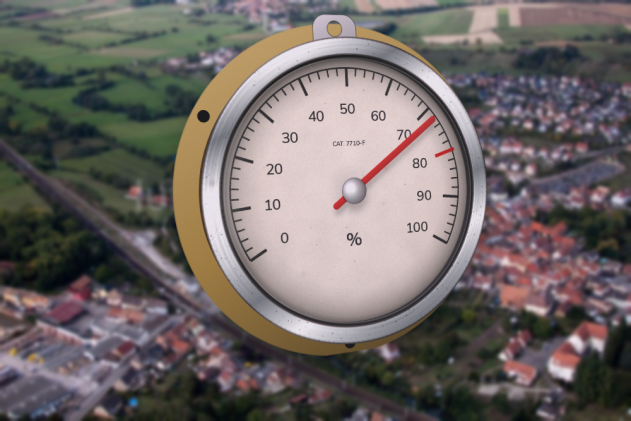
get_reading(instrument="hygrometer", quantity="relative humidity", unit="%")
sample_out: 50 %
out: 72 %
